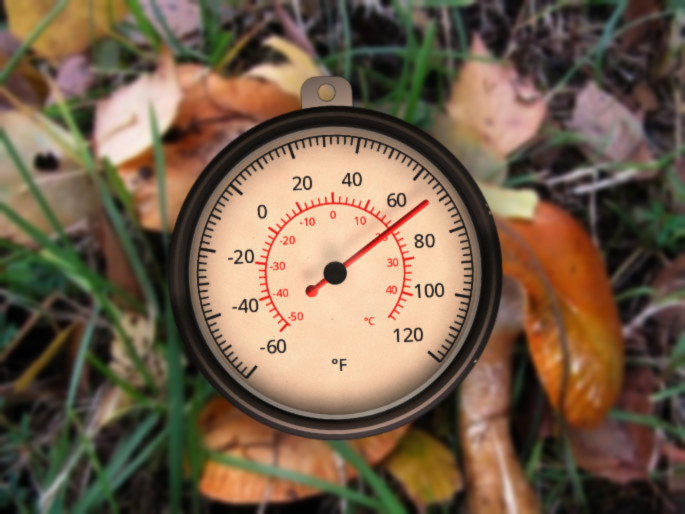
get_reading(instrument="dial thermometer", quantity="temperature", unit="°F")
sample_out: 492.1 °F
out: 68 °F
